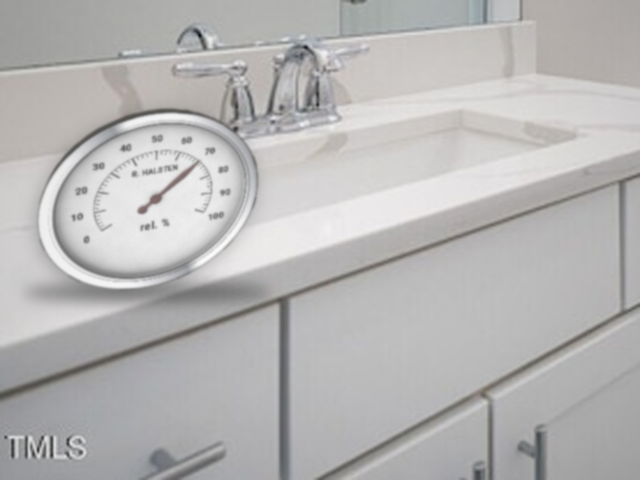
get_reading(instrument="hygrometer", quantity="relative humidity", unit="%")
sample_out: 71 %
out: 70 %
